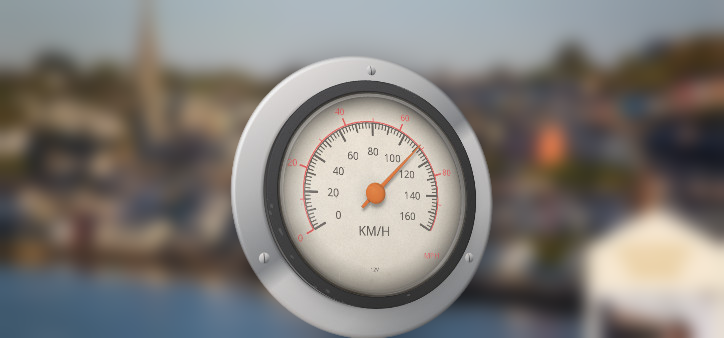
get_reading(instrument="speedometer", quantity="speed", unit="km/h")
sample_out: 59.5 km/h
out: 110 km/h
